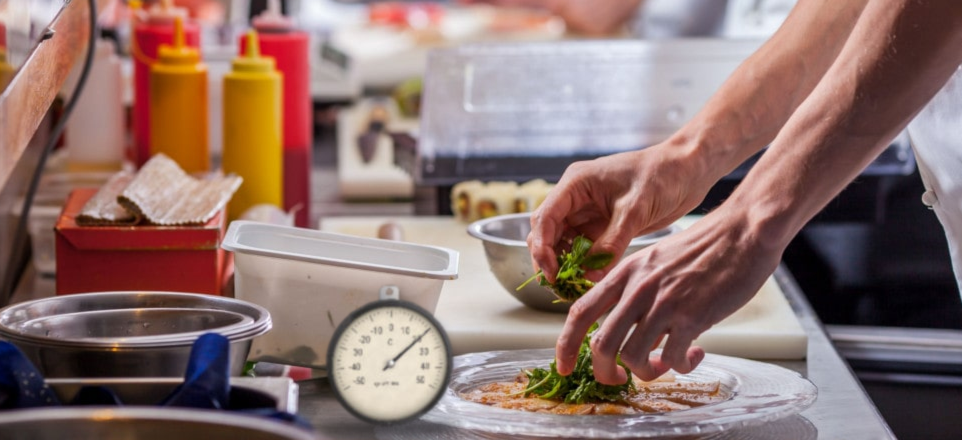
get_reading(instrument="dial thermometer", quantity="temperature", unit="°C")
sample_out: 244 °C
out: 20 °C
